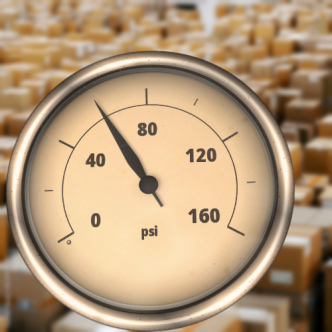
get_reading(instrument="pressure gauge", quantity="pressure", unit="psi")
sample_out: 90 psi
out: 60 psi
